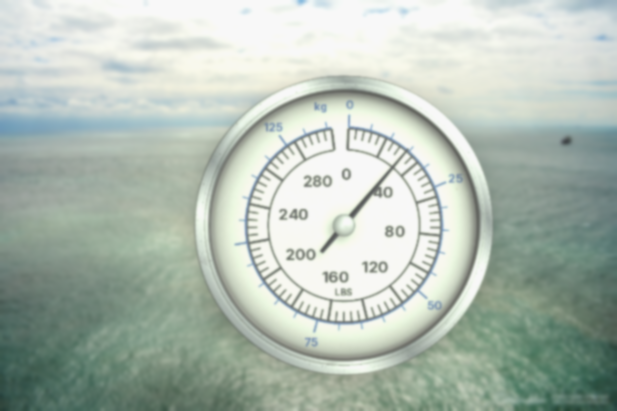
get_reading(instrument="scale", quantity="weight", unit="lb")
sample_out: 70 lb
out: 32 lb
